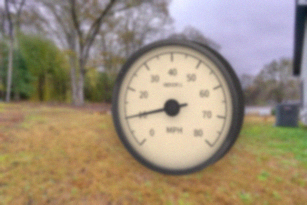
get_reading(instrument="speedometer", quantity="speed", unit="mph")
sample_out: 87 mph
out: 10 mph
